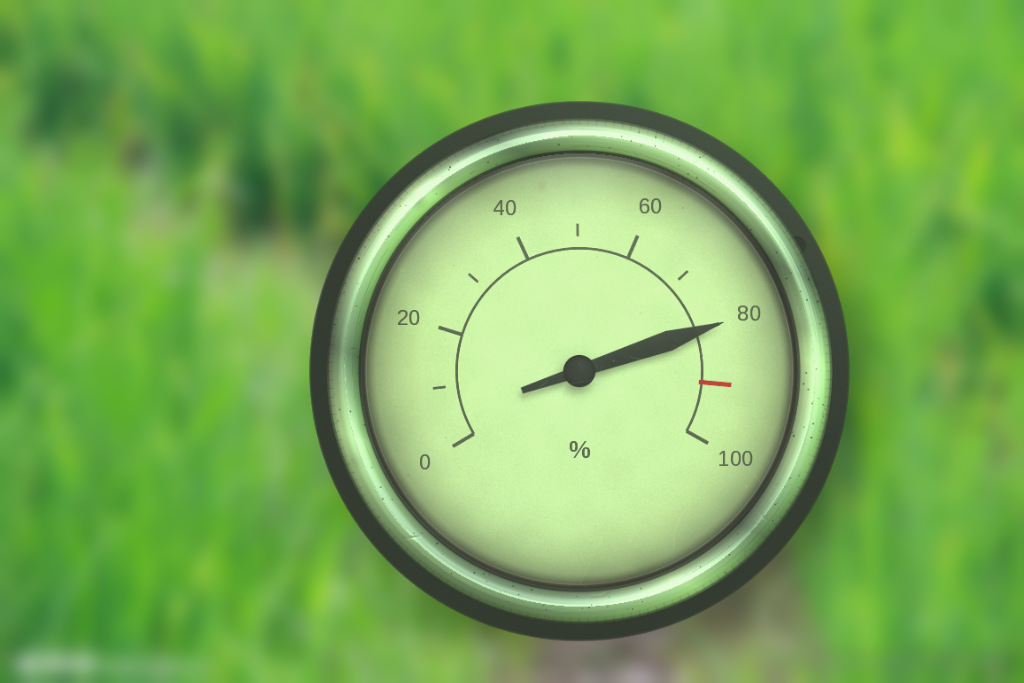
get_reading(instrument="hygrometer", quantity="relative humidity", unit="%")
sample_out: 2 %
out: 80 %
